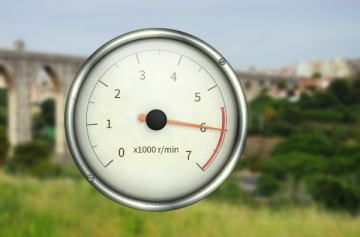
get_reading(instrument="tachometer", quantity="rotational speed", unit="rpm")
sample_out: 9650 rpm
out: 6000 rpm
